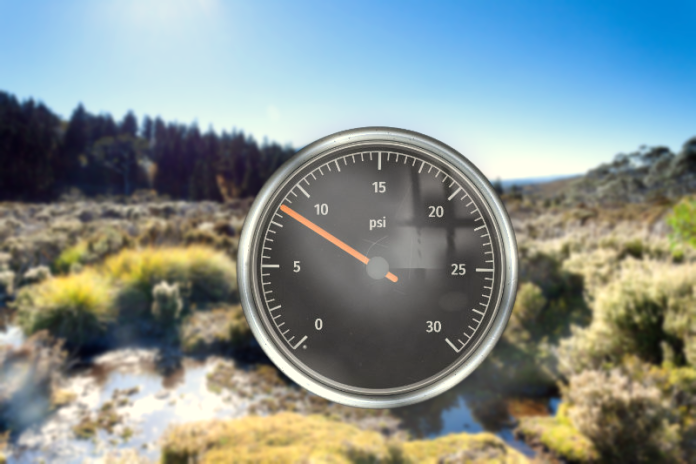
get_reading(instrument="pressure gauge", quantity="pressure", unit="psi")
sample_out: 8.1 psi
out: 8.5 psi
